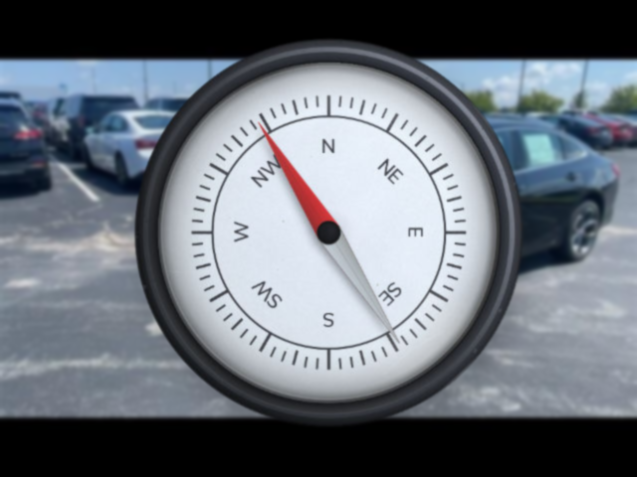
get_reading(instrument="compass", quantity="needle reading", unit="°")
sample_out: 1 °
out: 327.5 °
